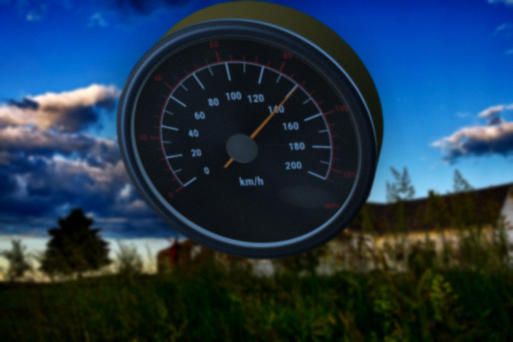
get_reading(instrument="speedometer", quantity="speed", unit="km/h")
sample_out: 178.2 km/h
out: 140 km/h
